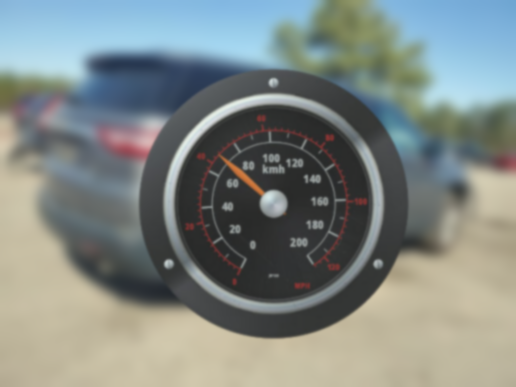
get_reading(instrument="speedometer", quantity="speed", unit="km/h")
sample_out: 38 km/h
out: 70 km/h
